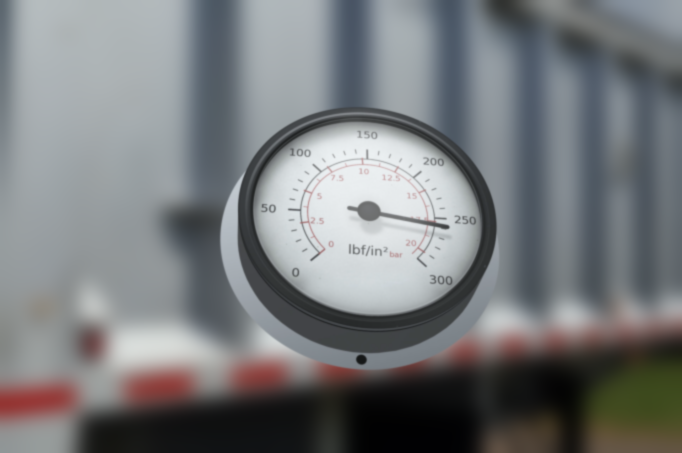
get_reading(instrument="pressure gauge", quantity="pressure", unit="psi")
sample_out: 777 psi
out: 260 psi
